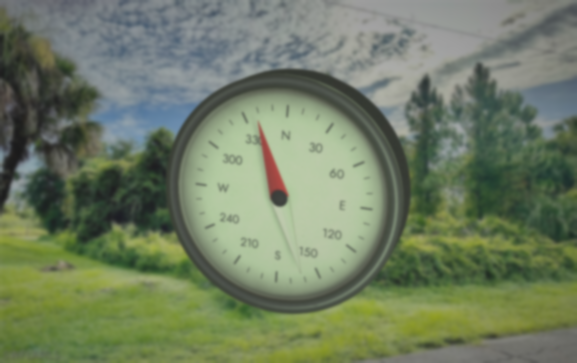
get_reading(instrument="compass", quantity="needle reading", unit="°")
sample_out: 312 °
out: 340 °
